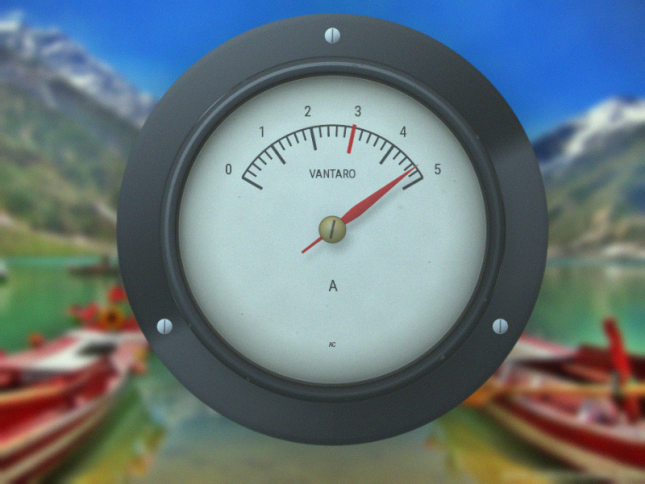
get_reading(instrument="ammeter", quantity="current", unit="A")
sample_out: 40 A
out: 4.7 A
